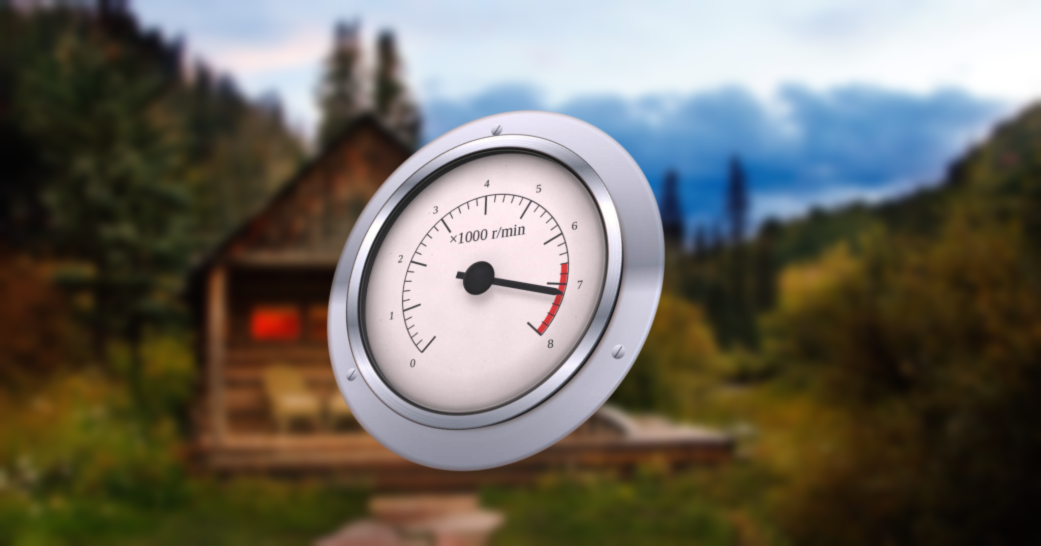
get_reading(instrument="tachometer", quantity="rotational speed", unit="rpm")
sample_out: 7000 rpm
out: 7200 rpm
